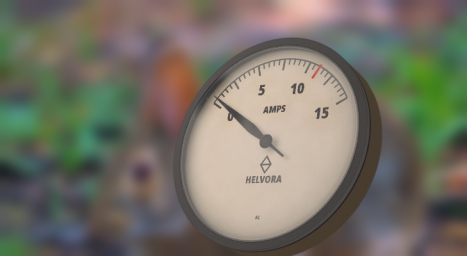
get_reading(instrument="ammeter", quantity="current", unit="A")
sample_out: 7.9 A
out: 0.5 A
